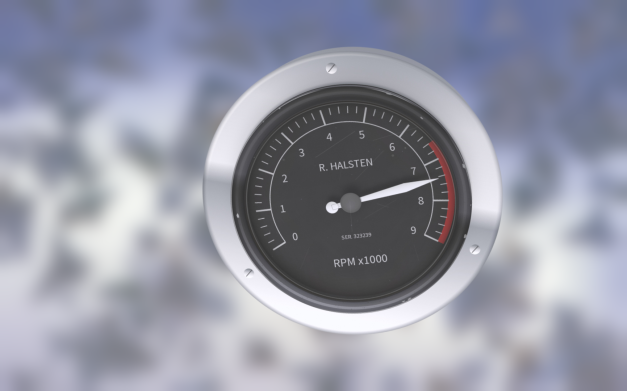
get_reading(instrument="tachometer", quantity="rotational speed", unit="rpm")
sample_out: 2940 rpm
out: 7400 rpm
